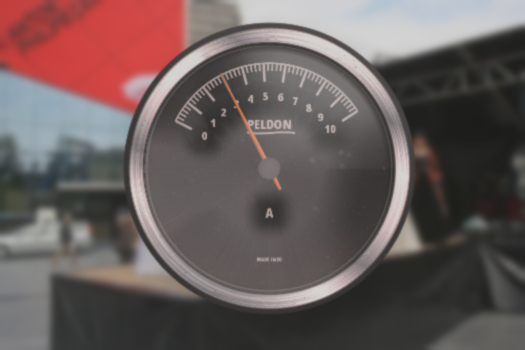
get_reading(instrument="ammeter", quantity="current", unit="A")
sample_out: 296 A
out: 3 A
